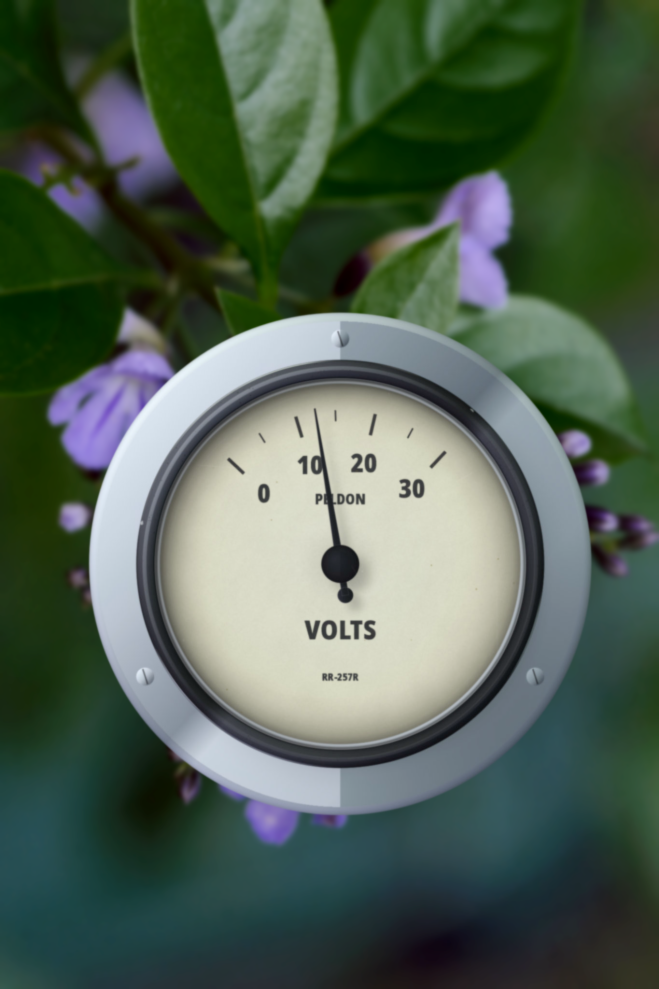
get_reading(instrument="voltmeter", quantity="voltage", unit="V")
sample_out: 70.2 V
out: 12.5 V
